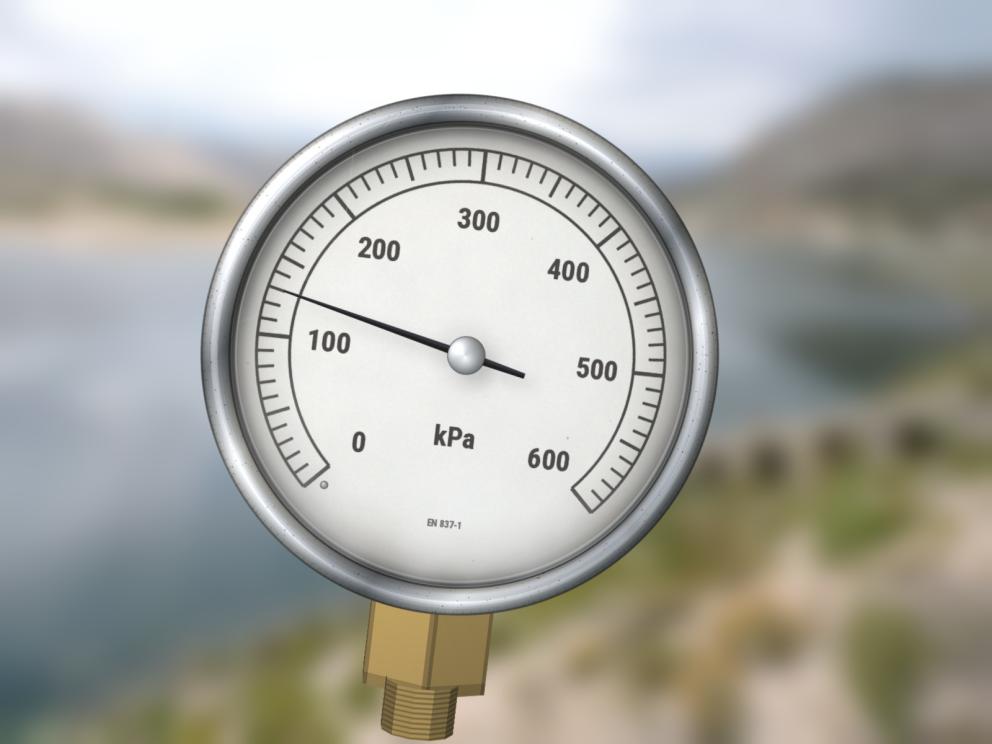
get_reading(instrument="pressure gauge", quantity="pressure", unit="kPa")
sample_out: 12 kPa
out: 130 kPa
